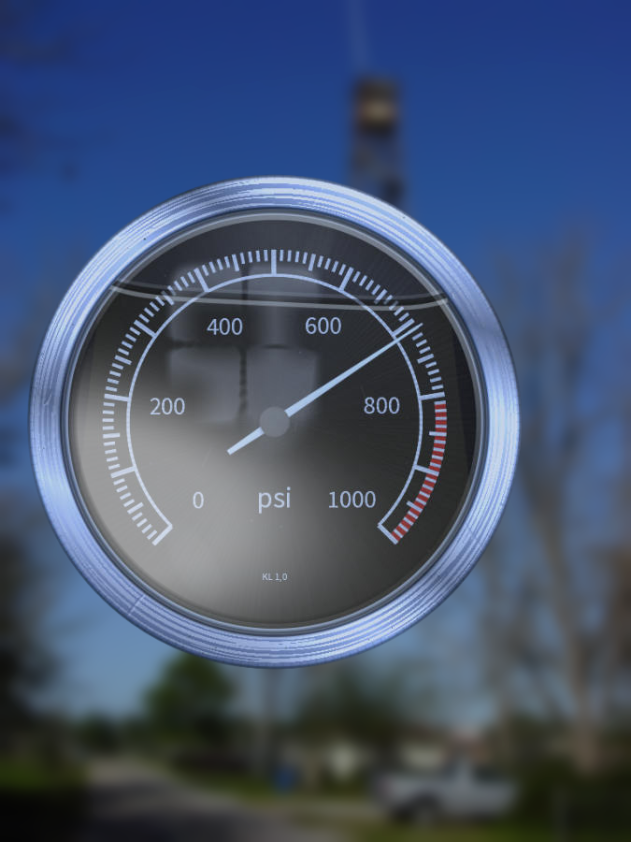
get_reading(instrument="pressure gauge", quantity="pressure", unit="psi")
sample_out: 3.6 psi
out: 710 psi
